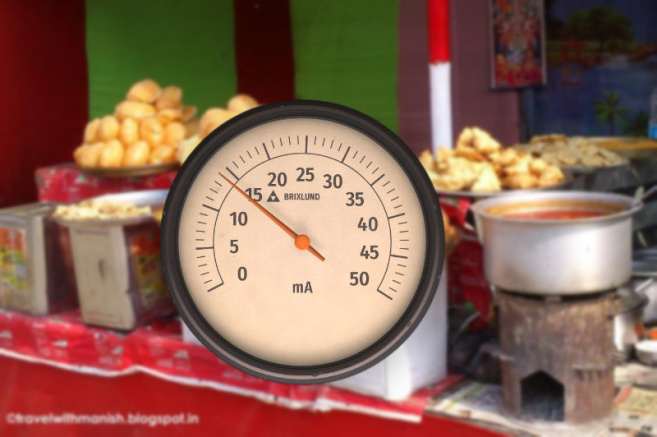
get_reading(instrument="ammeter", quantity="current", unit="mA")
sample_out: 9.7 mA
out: 14 mA
